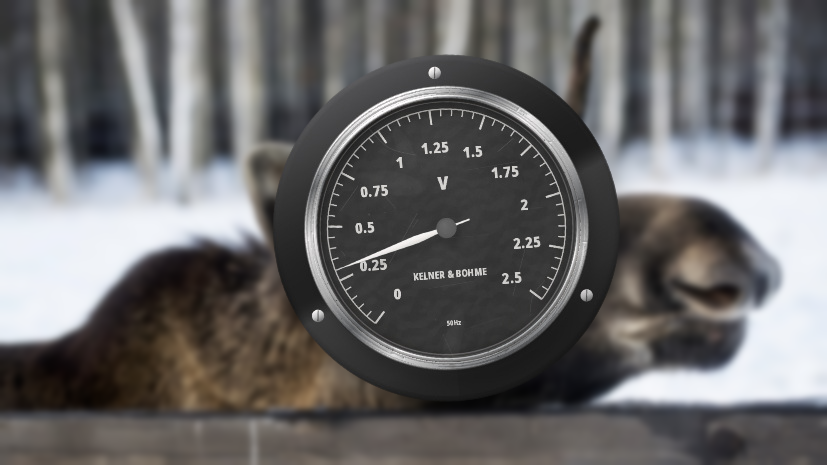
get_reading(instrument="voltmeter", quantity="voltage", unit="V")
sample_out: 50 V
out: 0.3 V
